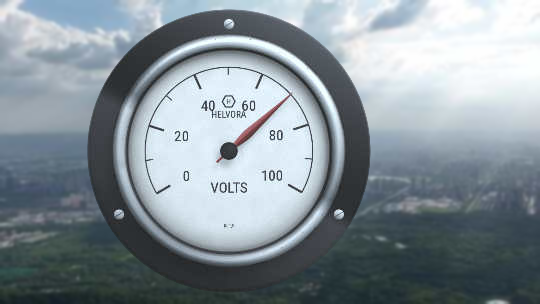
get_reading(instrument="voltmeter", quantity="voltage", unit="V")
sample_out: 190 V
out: 70 V
